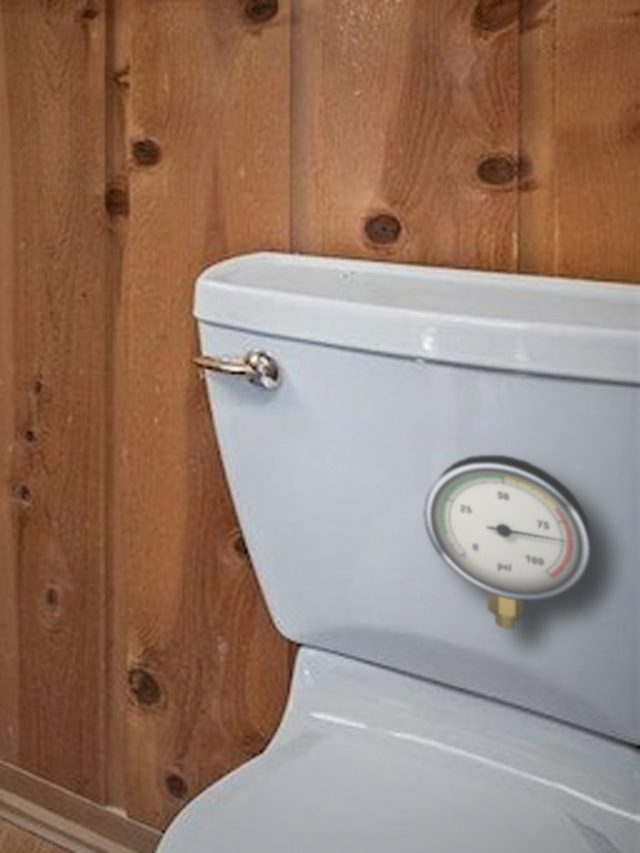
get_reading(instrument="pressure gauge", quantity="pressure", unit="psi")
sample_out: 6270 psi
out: 82.5 psi
